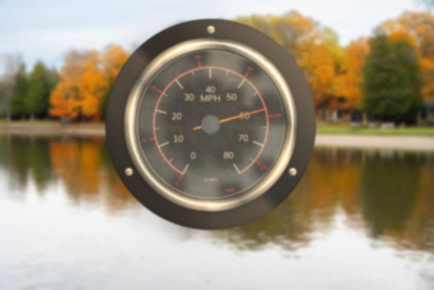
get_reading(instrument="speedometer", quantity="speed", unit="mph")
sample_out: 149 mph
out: 60 mph
